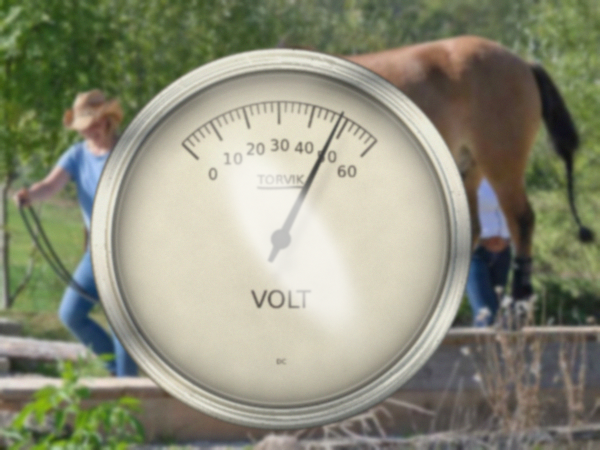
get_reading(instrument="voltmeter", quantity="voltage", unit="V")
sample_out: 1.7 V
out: 48 V
